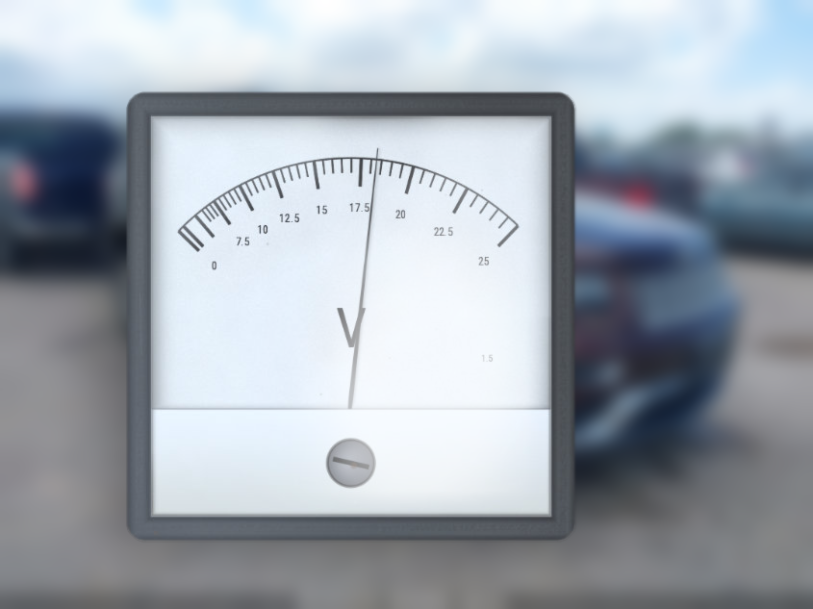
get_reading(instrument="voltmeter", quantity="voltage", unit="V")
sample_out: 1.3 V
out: 18.25 V
